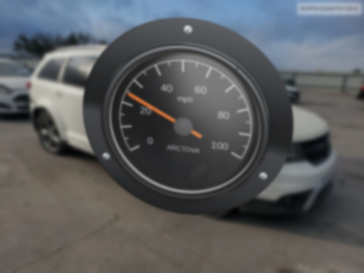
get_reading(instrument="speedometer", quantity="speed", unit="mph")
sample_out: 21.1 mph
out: 25 mph
